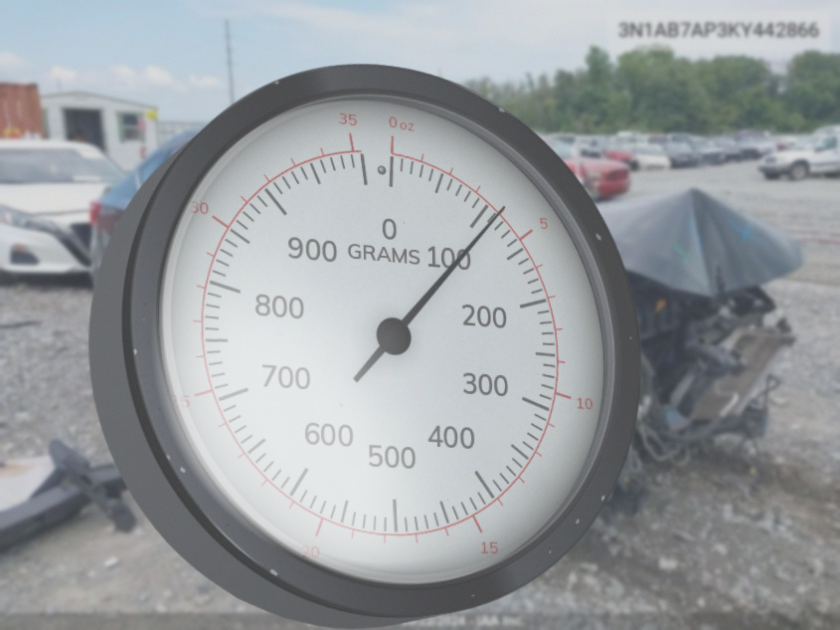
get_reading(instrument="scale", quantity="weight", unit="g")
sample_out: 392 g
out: 110 g
